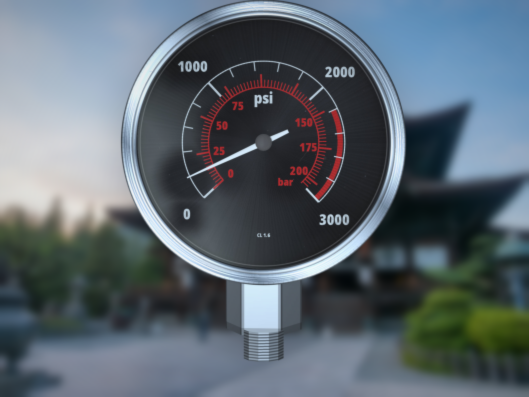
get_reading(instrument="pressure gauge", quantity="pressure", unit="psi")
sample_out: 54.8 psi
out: 200 psi
